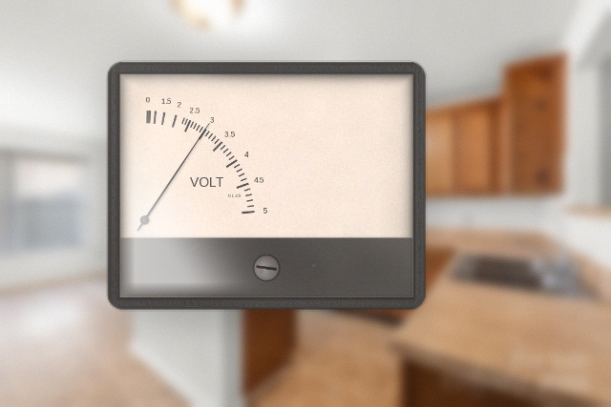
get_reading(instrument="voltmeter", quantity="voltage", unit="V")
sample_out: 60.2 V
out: 3 V
